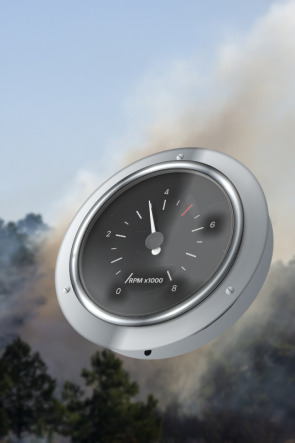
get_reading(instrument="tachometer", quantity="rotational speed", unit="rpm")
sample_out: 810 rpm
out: 3500 rpm
